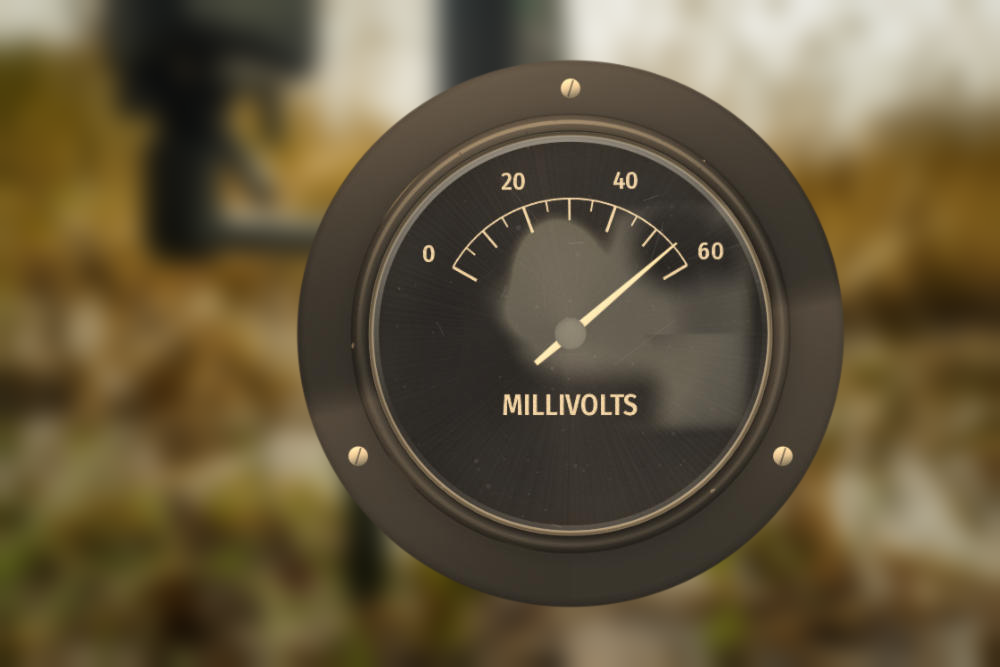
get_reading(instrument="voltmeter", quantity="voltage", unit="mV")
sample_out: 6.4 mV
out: 55 mV
